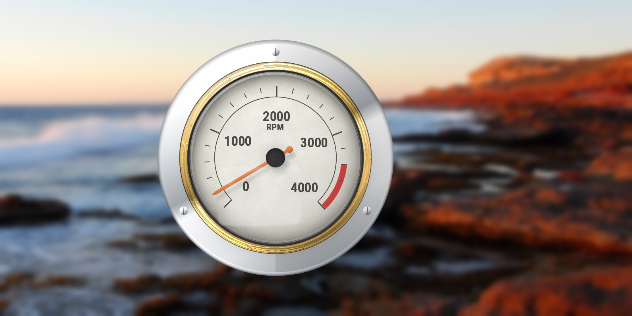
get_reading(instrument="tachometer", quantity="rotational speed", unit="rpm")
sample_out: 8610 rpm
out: 200 rpm
